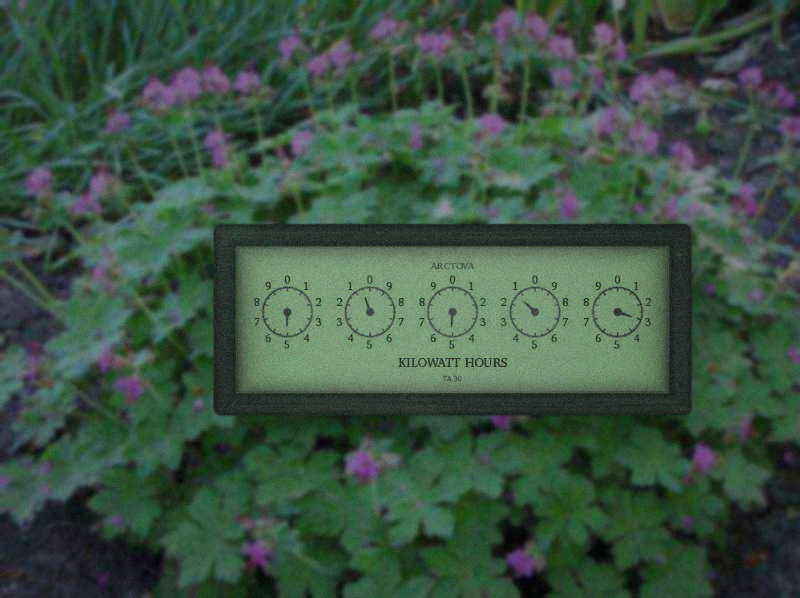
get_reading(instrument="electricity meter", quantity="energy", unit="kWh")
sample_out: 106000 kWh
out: 50513 kWh
